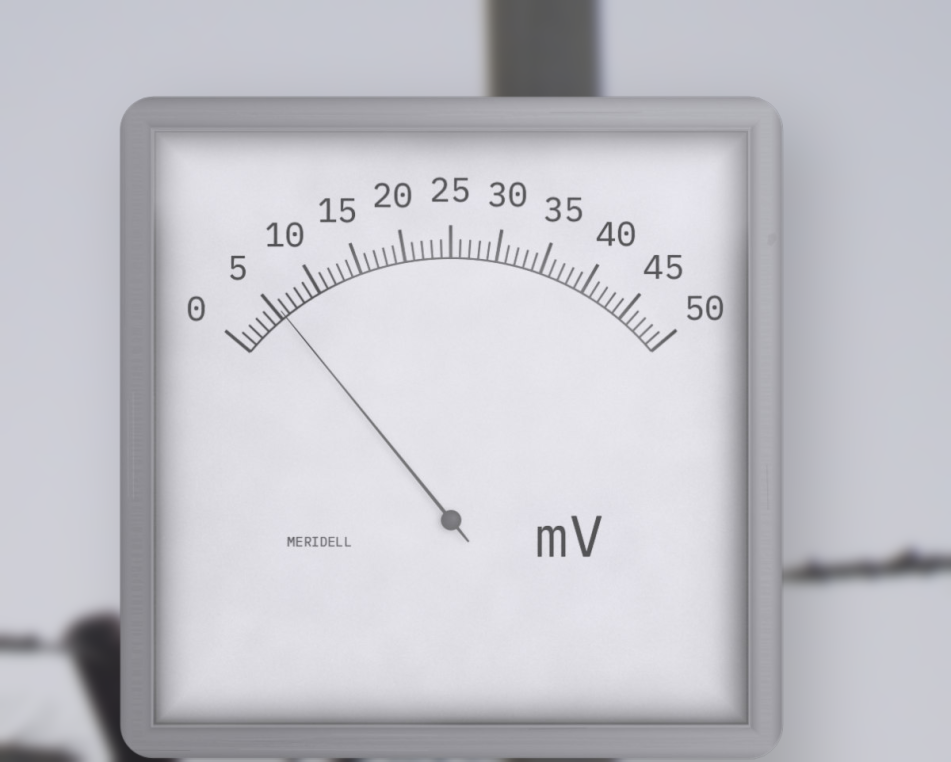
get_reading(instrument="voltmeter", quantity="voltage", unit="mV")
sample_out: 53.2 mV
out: 5.5 mV
